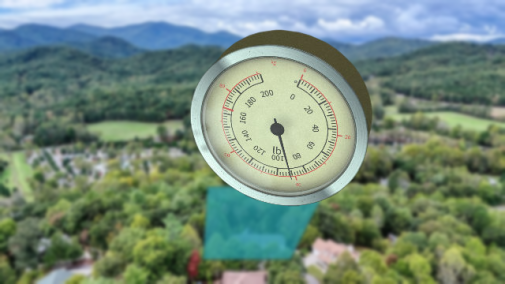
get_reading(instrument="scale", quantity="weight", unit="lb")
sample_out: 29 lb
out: 90 lb
